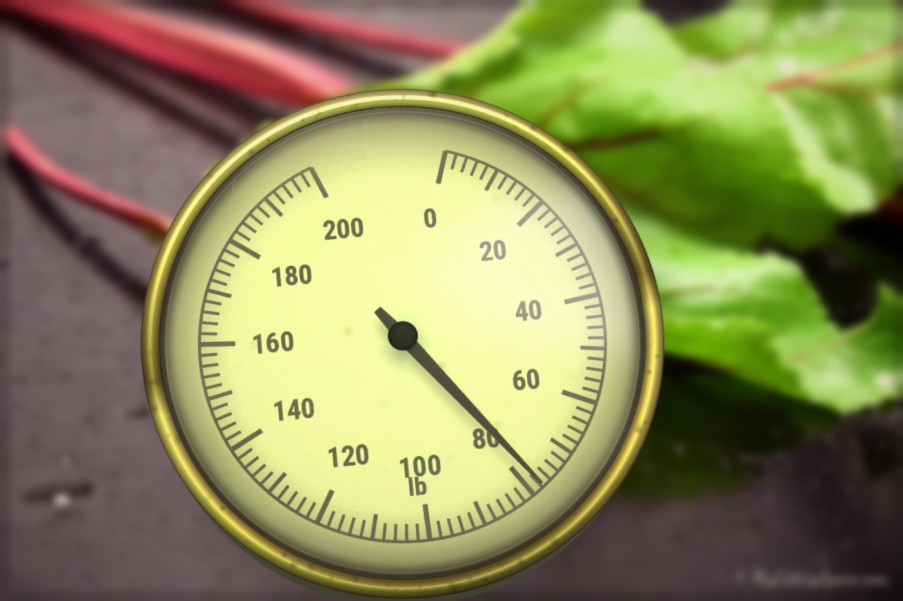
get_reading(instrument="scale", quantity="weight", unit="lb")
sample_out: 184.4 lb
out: 78 lb
